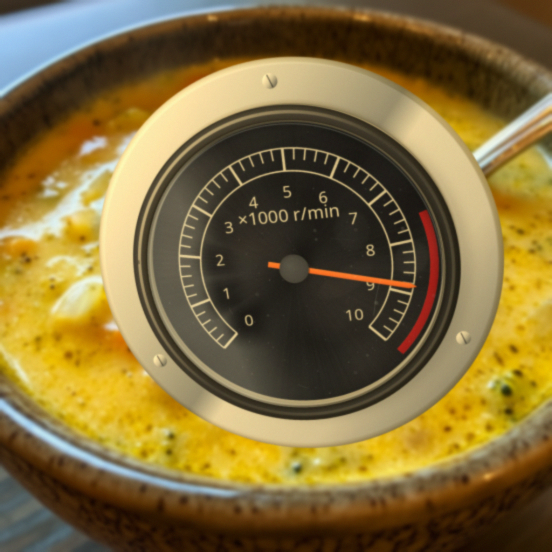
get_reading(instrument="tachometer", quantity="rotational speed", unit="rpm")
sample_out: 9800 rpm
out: 8800 rpm
